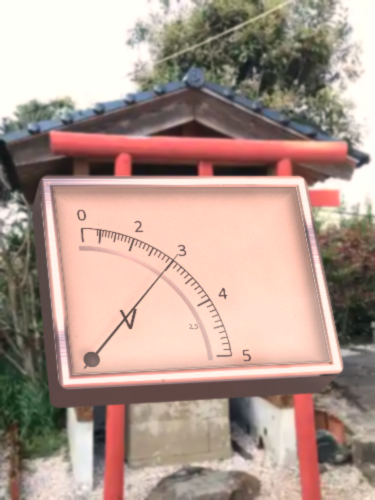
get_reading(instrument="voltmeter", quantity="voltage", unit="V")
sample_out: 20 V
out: 3 V
